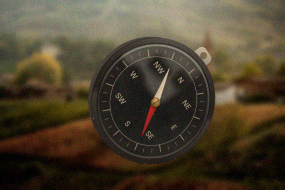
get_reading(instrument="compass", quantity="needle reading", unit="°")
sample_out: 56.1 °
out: 150 °
